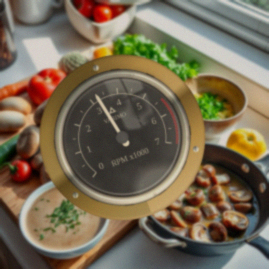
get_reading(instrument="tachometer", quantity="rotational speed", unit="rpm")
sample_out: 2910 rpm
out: 3250 rpm
